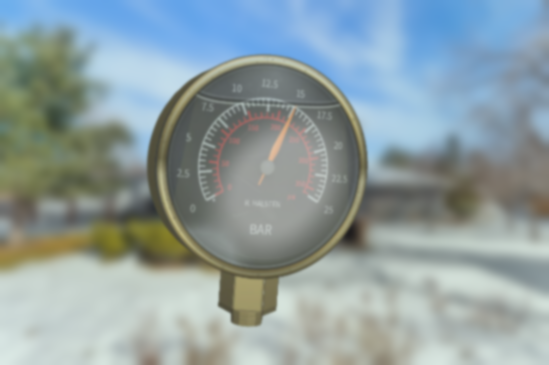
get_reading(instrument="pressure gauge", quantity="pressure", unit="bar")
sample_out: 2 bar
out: 15 bar
